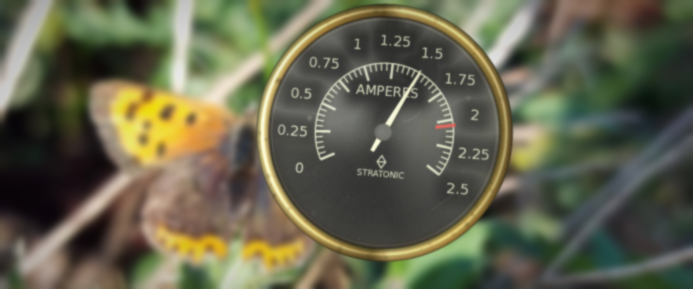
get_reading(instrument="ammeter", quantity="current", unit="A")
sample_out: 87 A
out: 1.5 A
